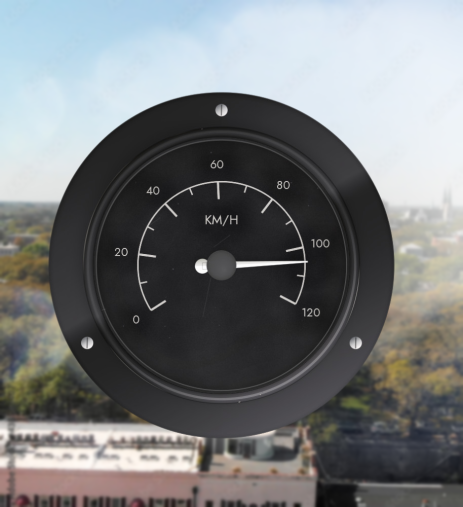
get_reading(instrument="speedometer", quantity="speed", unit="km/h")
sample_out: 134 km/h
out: 105 km/h
